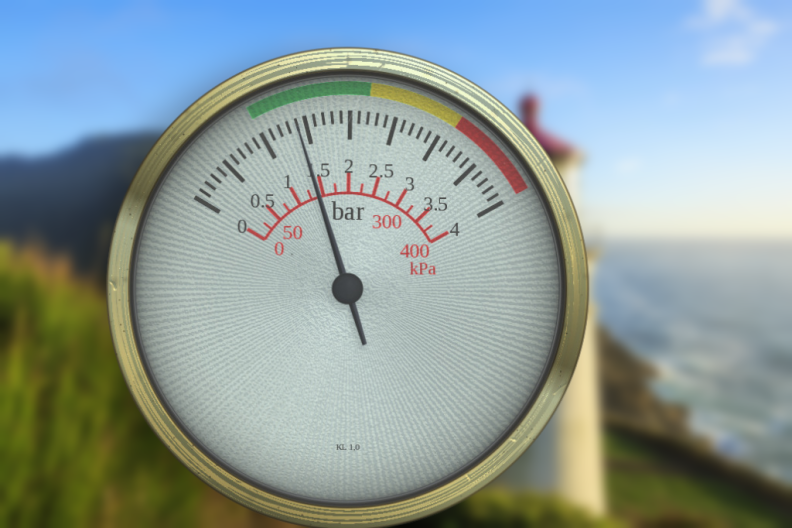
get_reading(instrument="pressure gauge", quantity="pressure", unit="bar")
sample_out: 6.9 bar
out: 1.4 bar
